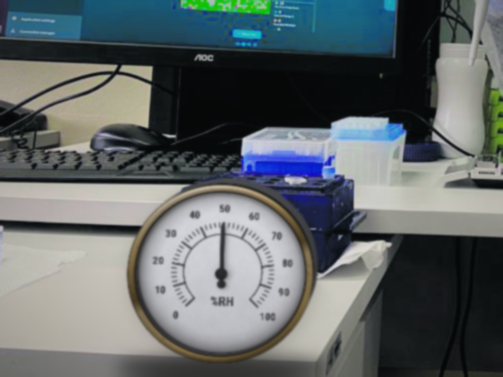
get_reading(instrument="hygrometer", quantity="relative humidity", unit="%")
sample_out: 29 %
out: 50 %
